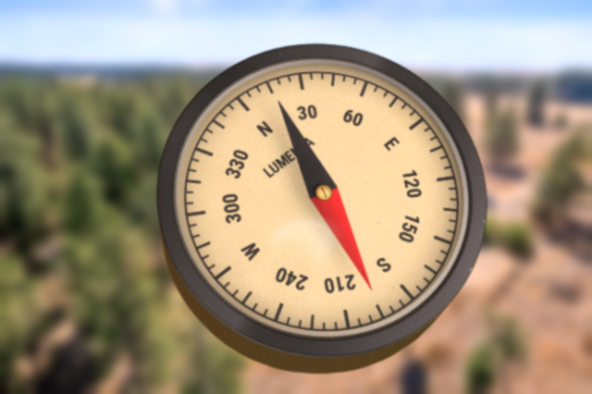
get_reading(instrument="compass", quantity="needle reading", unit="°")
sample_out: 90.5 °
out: 195 °
